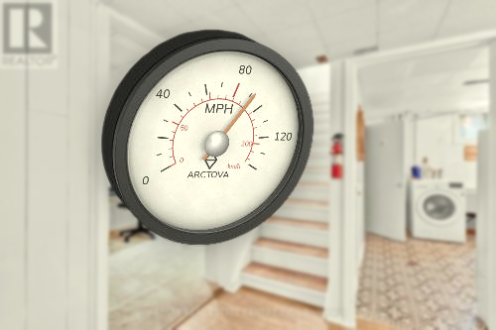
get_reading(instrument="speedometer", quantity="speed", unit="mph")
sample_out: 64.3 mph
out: 90 mph
